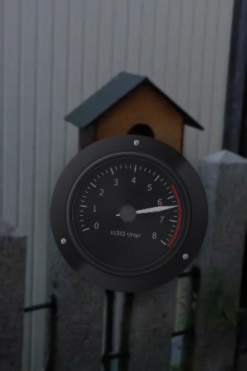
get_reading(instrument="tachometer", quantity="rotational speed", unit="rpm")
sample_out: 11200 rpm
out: 6400 rpm
